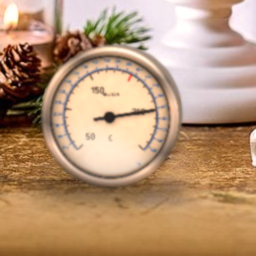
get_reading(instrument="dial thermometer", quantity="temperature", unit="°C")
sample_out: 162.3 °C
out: 250 °C
